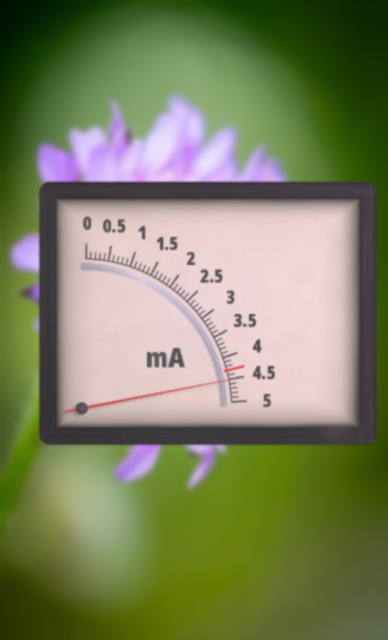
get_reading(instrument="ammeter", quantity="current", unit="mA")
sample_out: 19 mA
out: 4.5 mA
